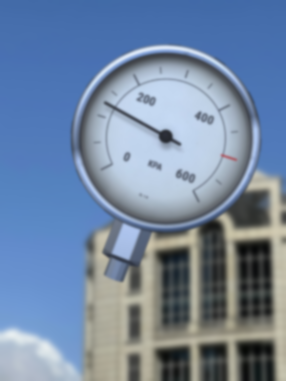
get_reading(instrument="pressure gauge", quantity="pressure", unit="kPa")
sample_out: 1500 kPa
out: 125 kPa
